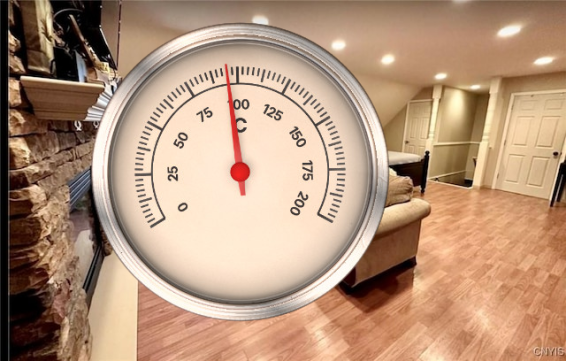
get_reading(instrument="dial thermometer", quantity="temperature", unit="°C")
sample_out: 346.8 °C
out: 95 °C
